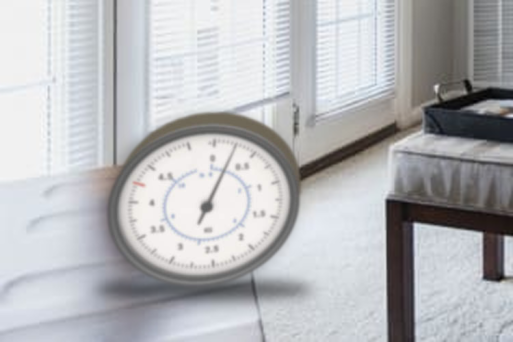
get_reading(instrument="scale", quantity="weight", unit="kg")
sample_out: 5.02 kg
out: 0.25 kg
